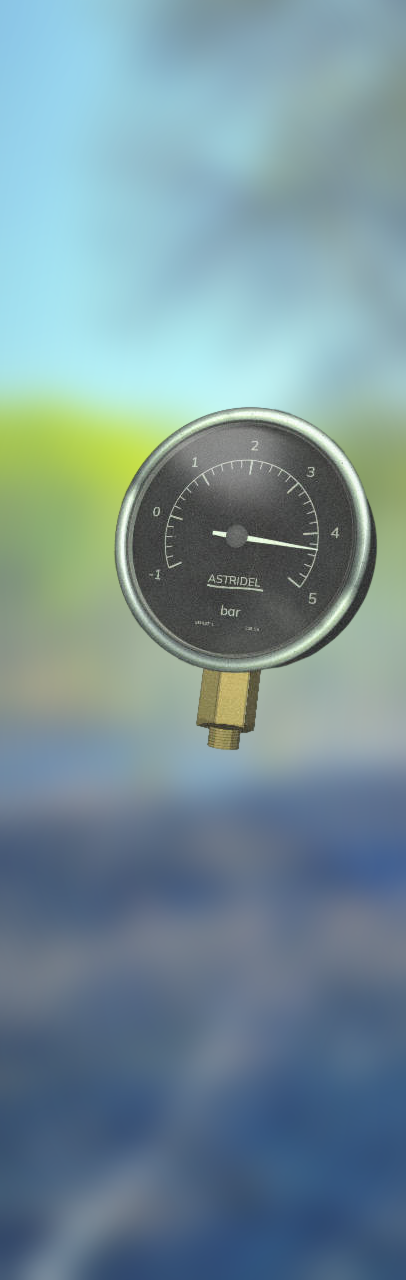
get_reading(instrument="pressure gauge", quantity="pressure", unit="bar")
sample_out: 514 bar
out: 4.3 bar
